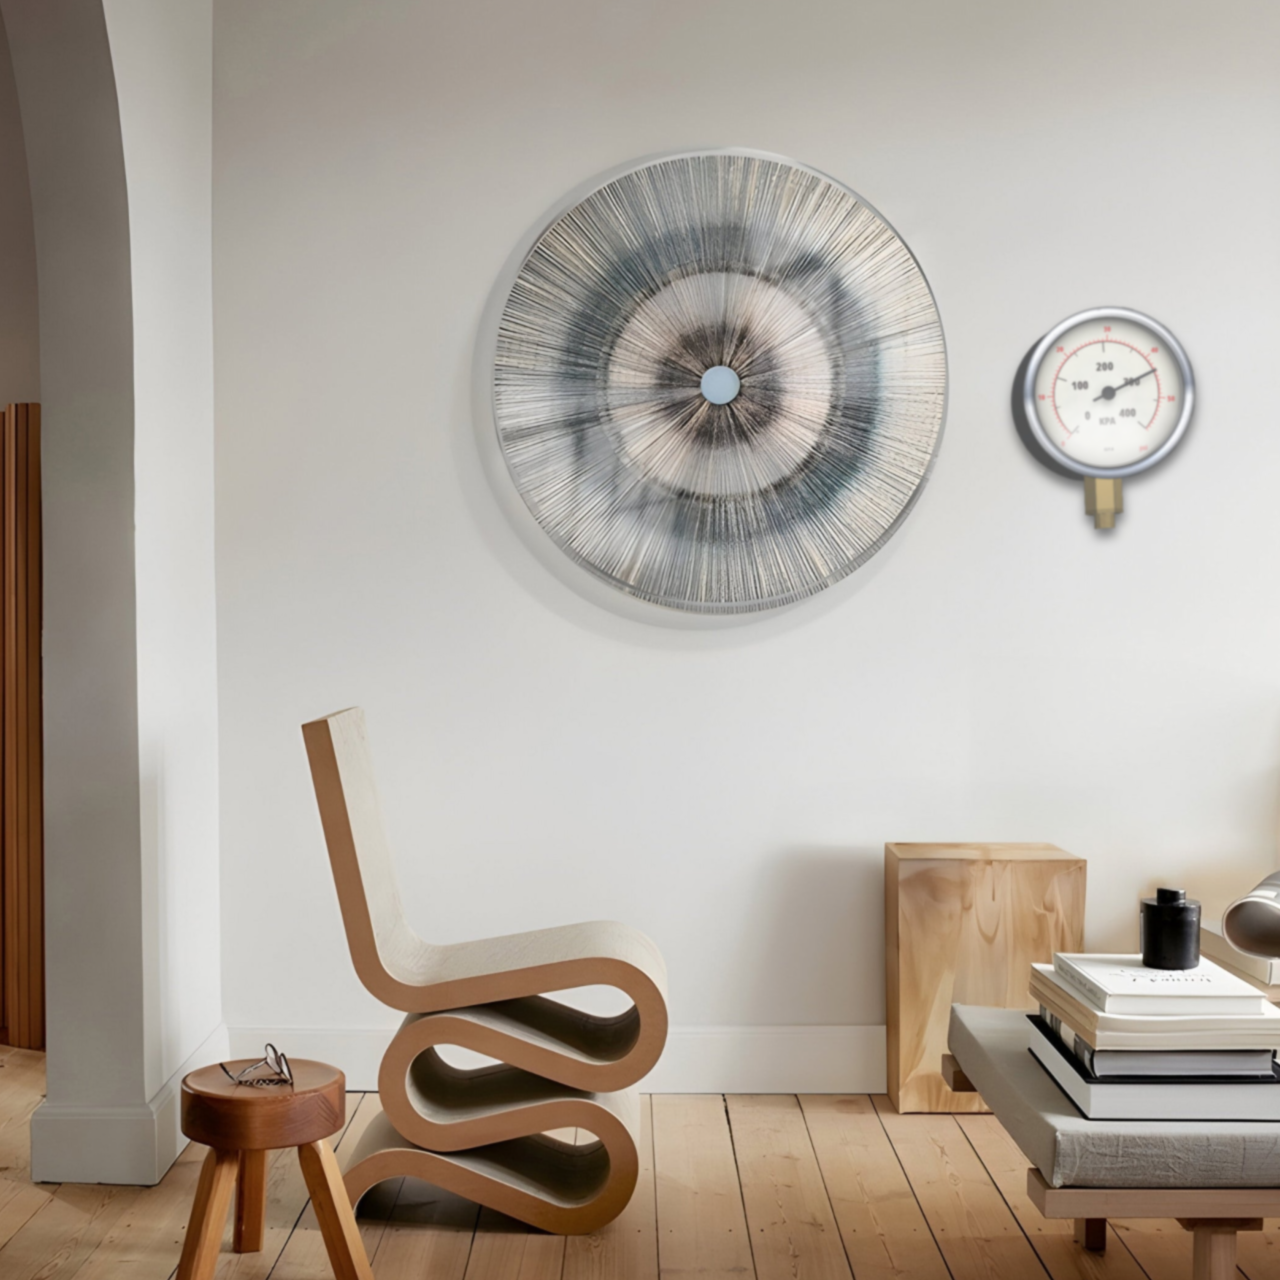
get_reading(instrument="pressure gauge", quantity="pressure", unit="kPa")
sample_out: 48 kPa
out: 300 kPa
